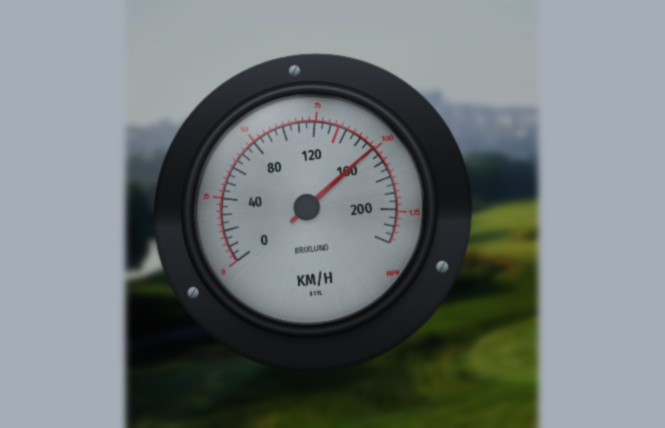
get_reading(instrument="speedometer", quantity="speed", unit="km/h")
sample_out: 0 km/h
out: 160 km/h
